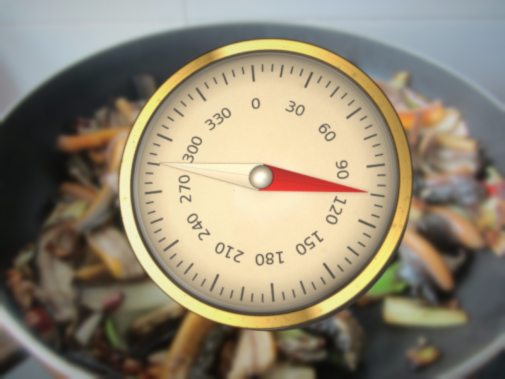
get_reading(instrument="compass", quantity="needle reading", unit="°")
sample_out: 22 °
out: 105 °
